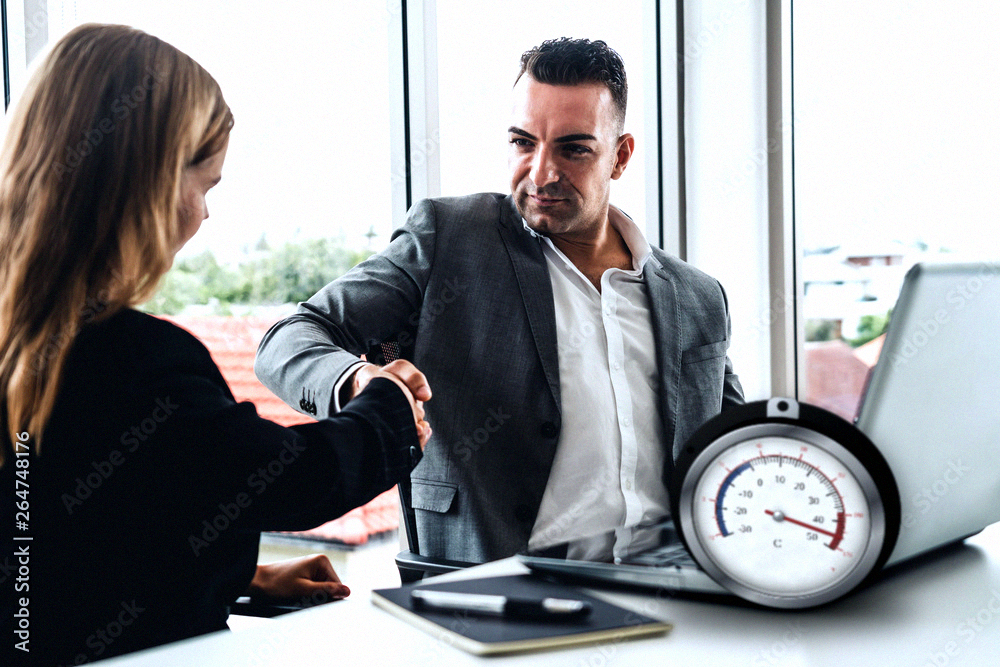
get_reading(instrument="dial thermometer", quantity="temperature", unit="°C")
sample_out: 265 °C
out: 45 °C
